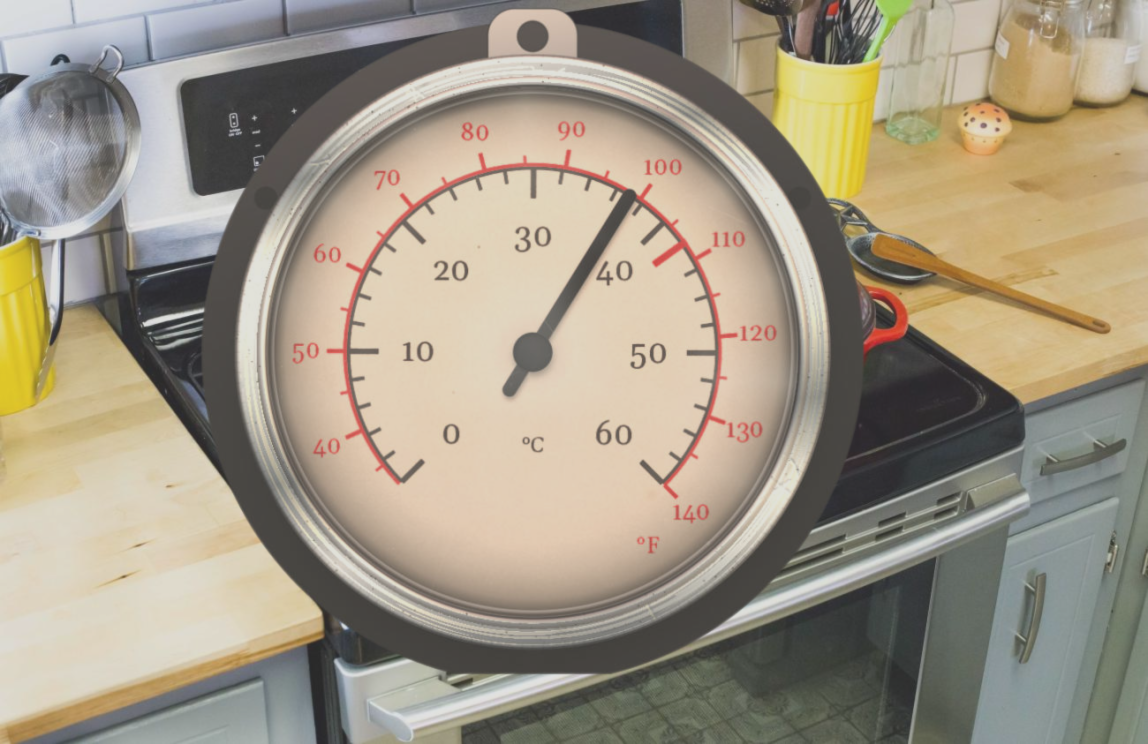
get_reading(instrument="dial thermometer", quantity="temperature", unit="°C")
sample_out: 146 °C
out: 37 °C
